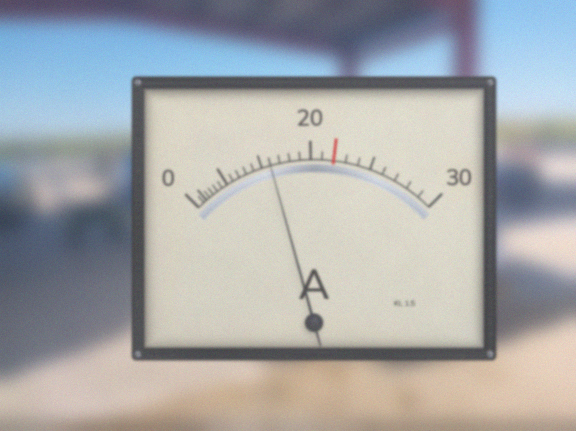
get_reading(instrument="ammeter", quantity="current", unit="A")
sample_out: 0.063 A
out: 16 A
